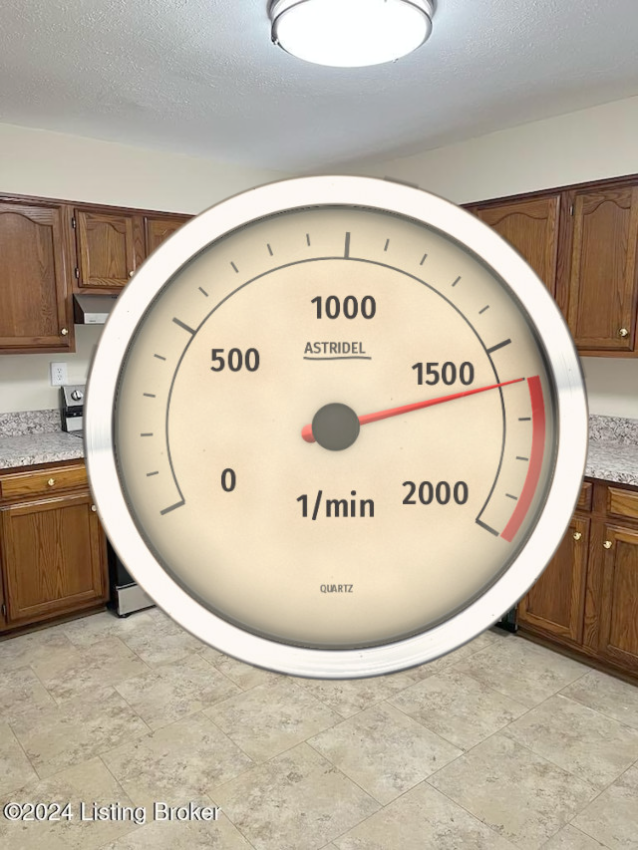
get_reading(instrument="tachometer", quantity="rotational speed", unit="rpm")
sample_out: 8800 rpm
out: 1600 rpm
